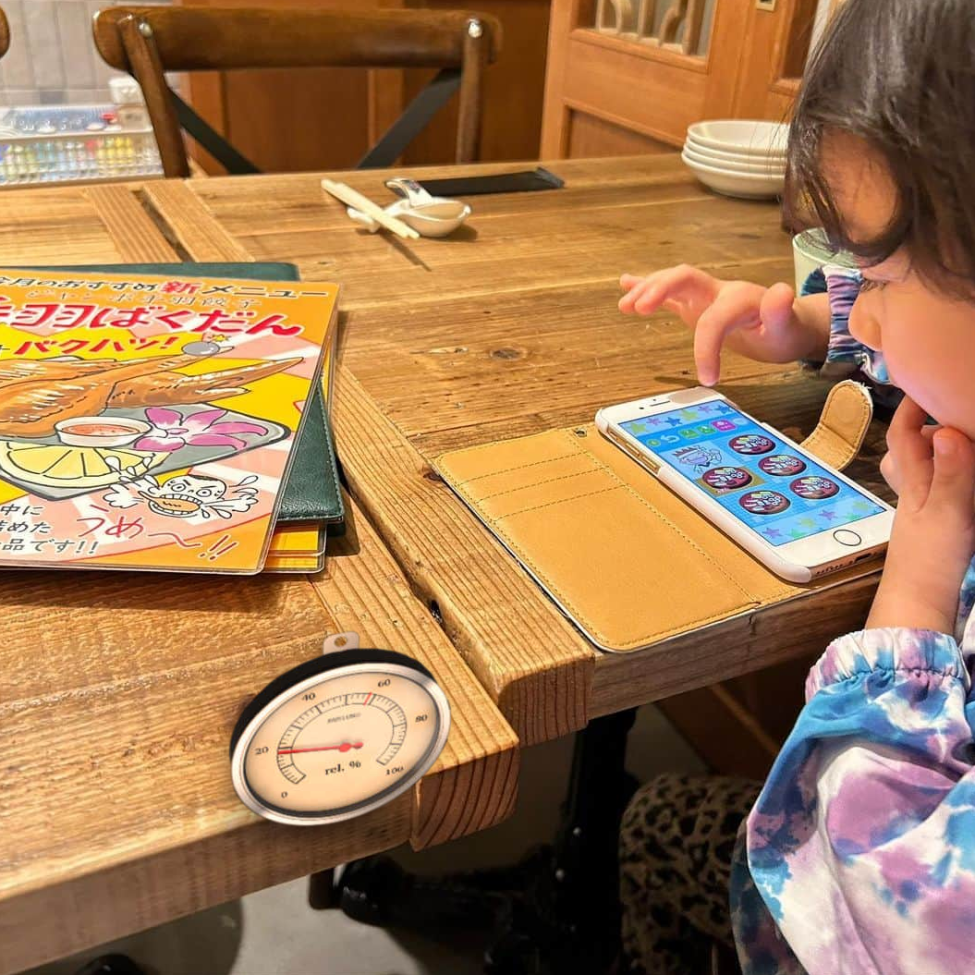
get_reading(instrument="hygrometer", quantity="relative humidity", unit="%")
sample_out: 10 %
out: 20 %
